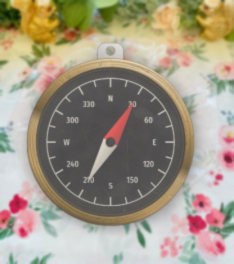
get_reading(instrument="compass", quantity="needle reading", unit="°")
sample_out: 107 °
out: 30 °
